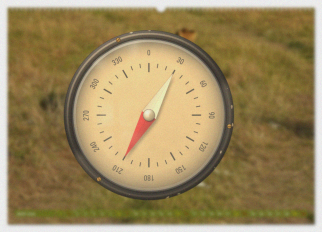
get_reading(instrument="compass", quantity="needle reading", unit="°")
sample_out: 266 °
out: 210 °
